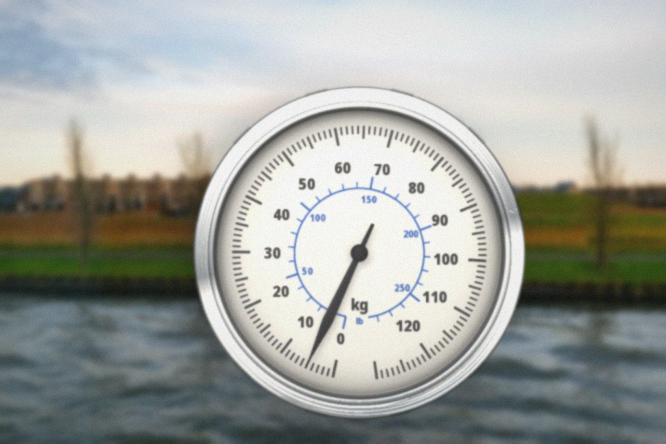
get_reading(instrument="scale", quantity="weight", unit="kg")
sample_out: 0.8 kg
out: 5 kg
